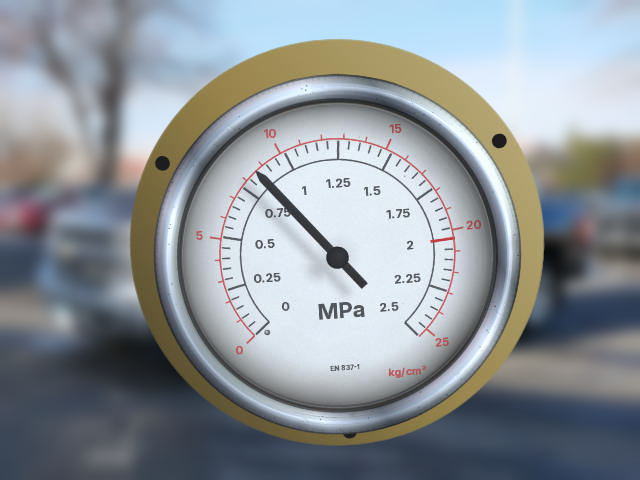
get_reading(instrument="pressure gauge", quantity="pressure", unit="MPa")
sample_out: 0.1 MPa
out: 0.85 MPa
